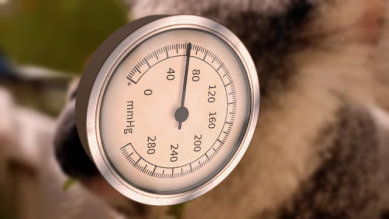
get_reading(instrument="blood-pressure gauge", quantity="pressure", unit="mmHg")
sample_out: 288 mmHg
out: 60 mmHg
